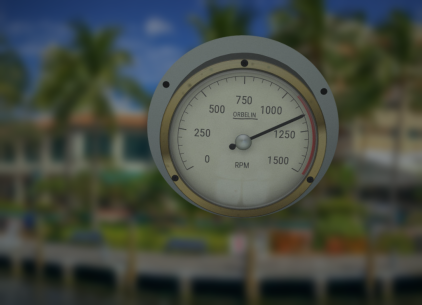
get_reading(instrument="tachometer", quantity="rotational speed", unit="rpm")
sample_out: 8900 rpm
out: 1150 rpm
